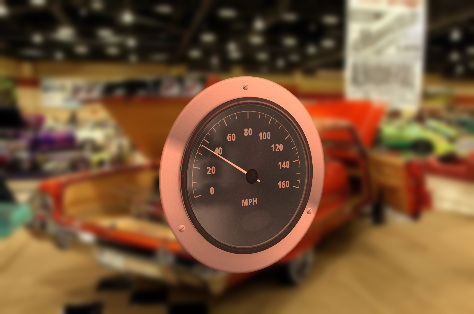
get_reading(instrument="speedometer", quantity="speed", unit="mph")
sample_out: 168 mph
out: 35 mph
